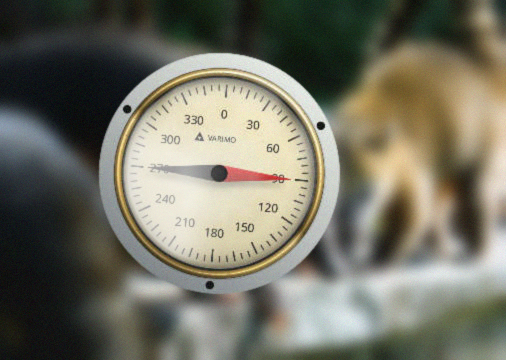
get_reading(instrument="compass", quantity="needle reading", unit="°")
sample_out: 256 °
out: 90 °
